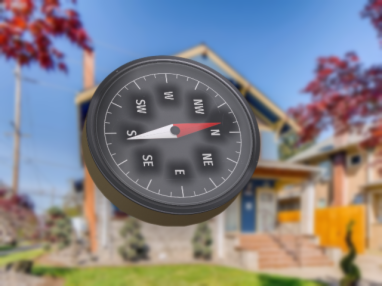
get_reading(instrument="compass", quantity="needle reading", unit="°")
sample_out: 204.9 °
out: 350 °
